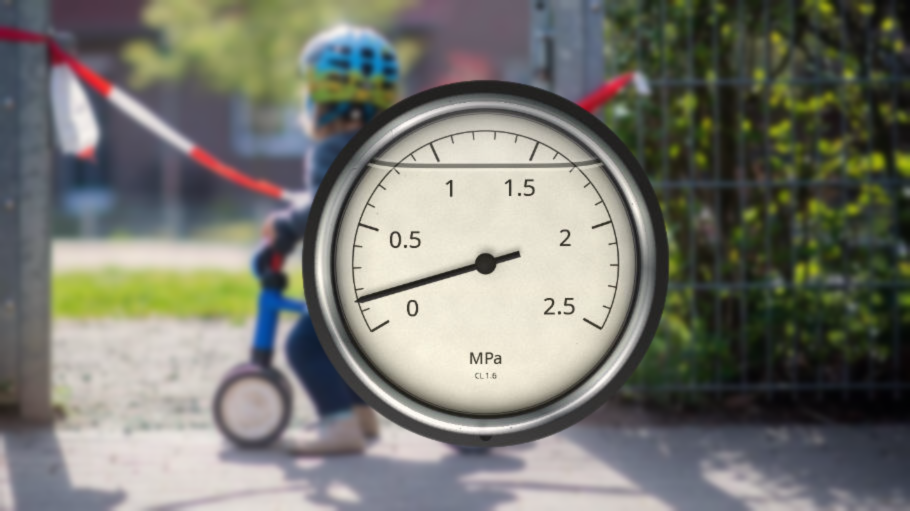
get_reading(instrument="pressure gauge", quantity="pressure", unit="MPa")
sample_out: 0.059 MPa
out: 0.15 MPa
